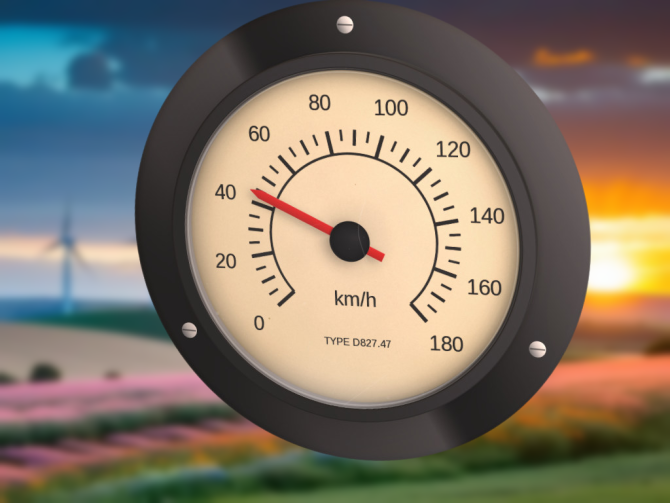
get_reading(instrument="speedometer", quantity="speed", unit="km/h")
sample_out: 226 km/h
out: 45 km/h
